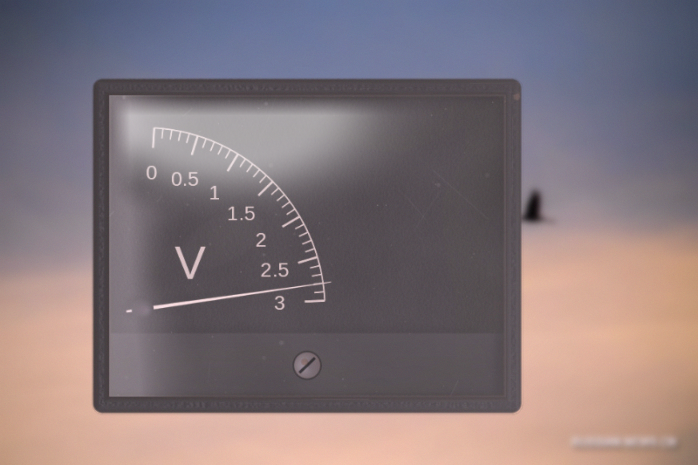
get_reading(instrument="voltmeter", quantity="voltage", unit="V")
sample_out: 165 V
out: 2.8 V
